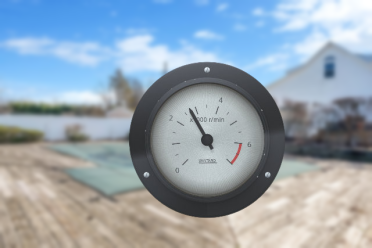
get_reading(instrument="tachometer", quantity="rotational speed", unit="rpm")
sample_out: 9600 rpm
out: 2750 rpm
